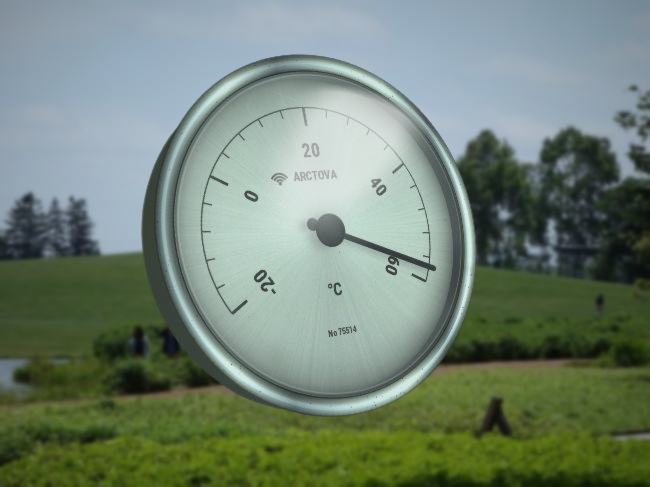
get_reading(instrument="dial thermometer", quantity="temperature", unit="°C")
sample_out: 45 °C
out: 58 °C
